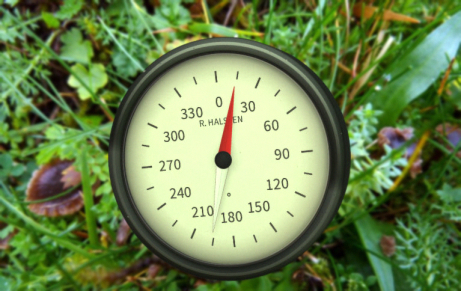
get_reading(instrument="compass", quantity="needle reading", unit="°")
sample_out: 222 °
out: 15 °
